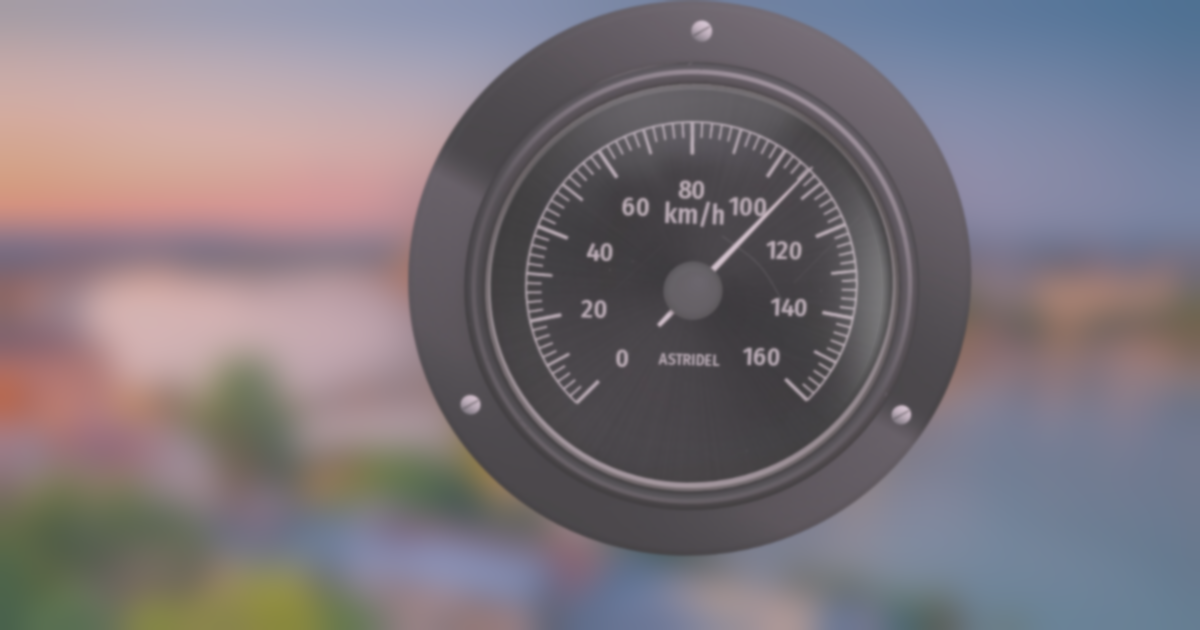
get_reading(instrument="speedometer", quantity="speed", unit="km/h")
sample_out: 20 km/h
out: 106 km/h
